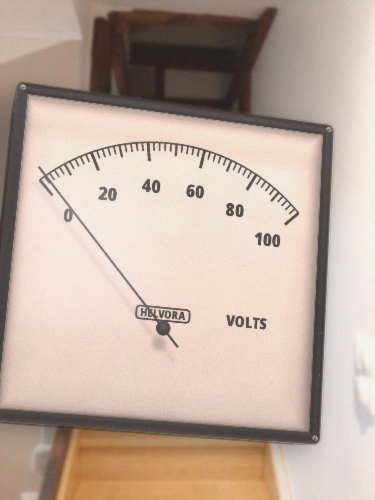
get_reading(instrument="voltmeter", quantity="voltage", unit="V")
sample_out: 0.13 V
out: 2 V
